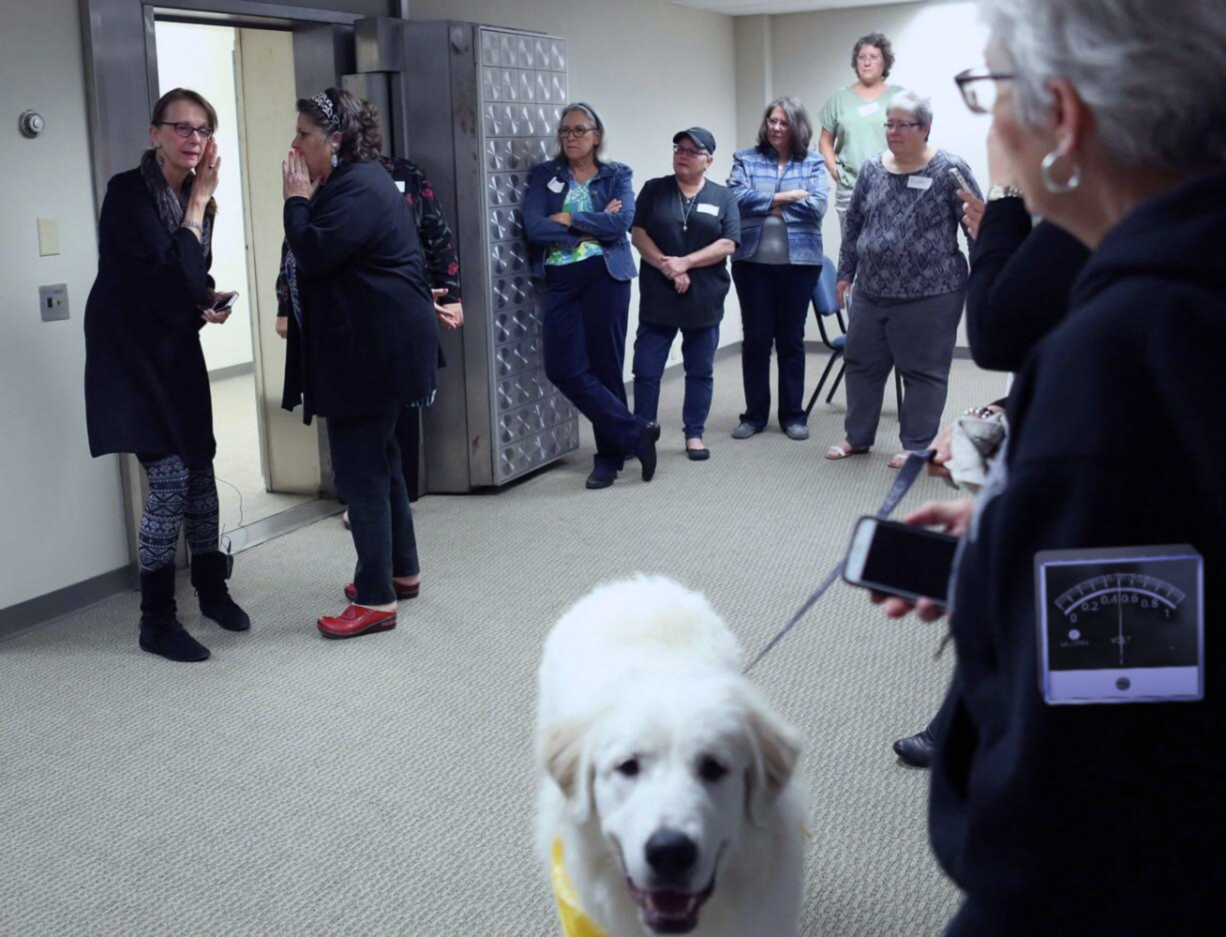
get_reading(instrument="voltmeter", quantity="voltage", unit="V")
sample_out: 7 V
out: 0.5 V
